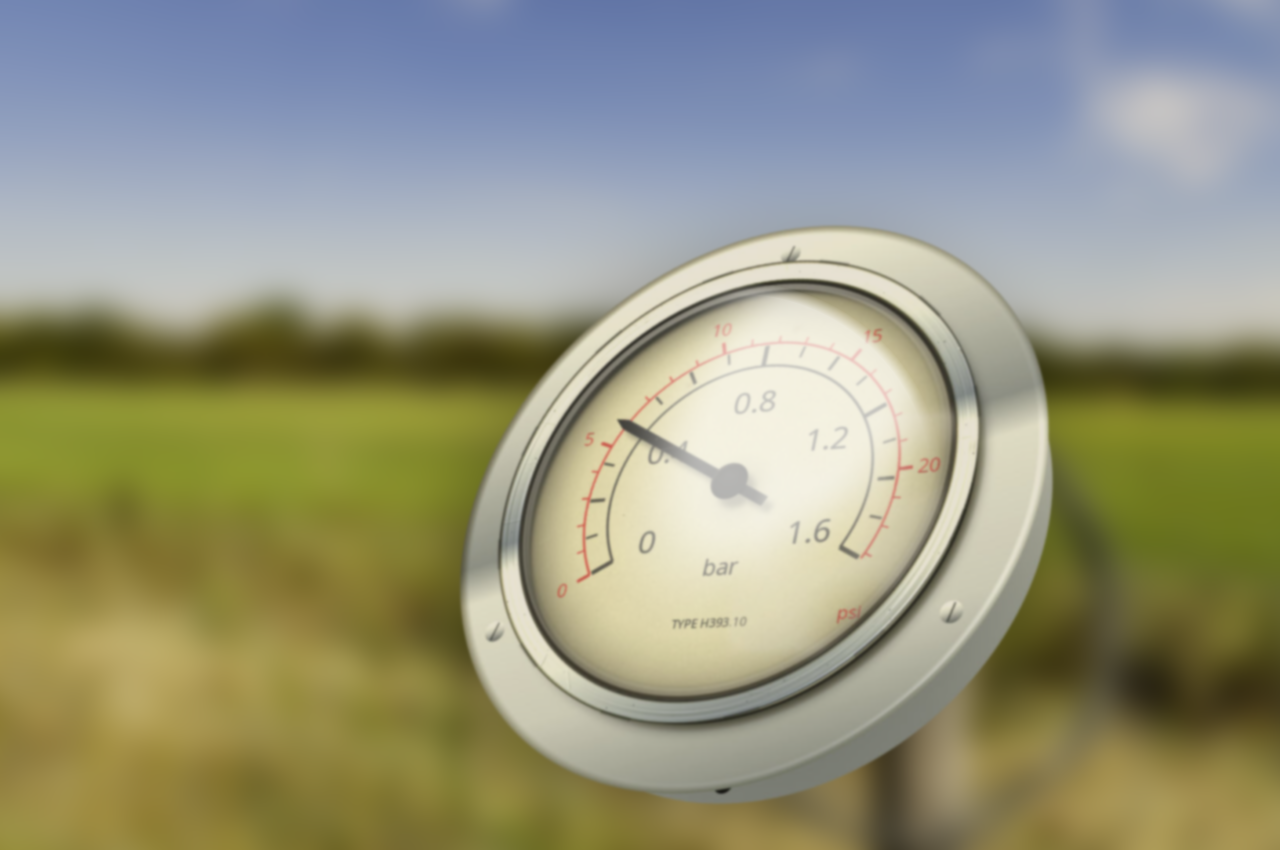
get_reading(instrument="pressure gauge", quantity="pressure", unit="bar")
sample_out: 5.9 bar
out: 0.4 bar
